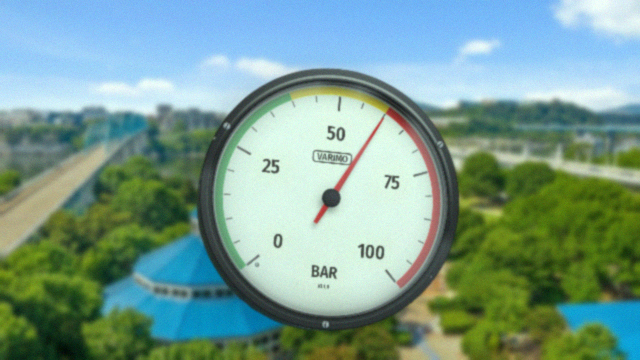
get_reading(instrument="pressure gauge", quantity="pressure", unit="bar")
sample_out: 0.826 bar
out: 60 bar
